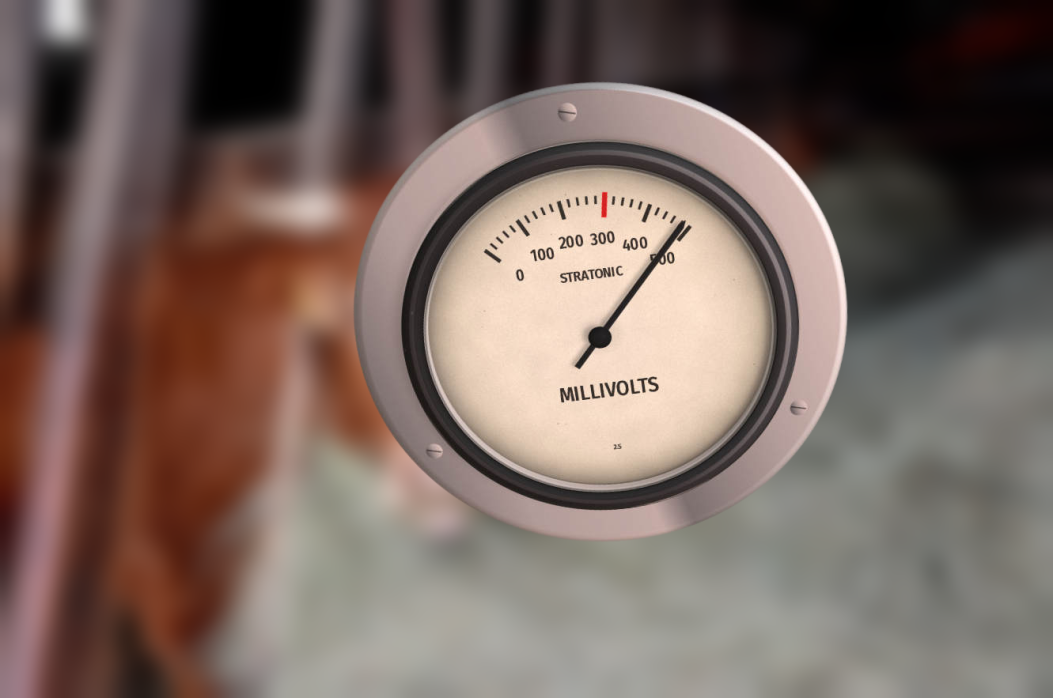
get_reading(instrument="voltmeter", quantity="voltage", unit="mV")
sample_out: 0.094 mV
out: 480 mV
